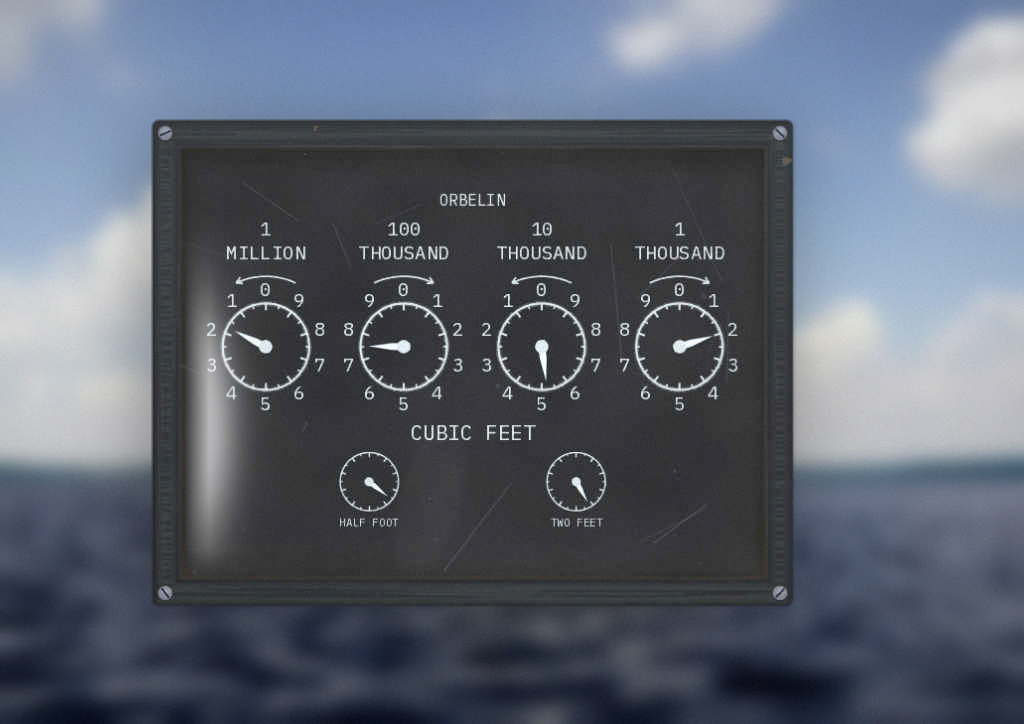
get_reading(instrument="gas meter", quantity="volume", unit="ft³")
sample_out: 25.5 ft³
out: 175200 ft³
